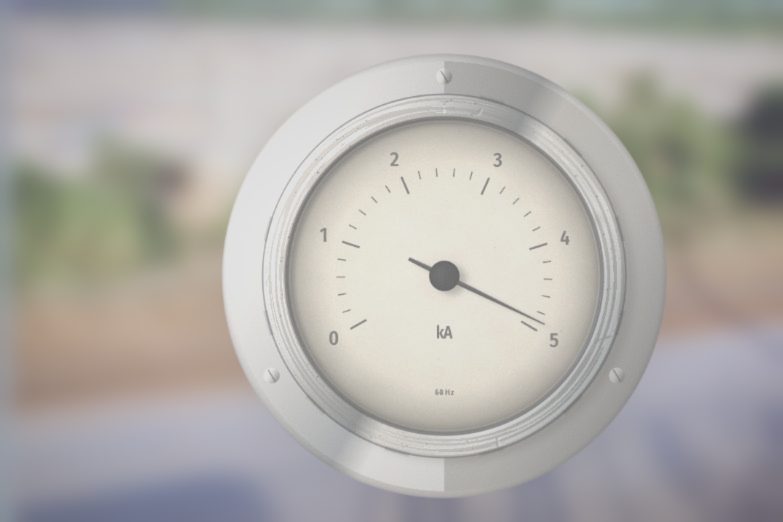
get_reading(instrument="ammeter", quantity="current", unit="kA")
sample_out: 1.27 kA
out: 4.9 kA
